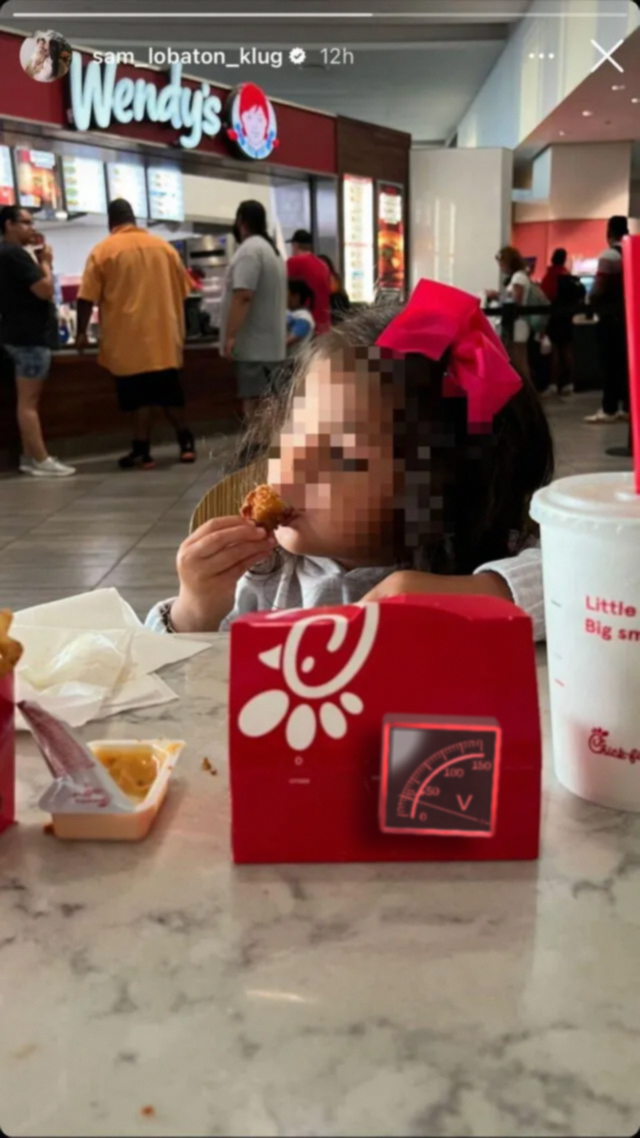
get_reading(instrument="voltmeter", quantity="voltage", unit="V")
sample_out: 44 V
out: 25 V
